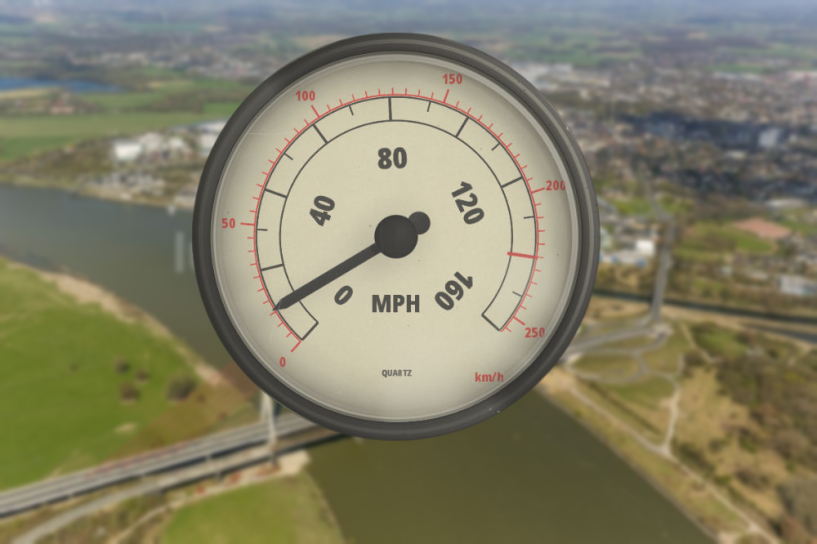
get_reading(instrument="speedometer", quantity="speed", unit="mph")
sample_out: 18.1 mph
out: 10 mph
